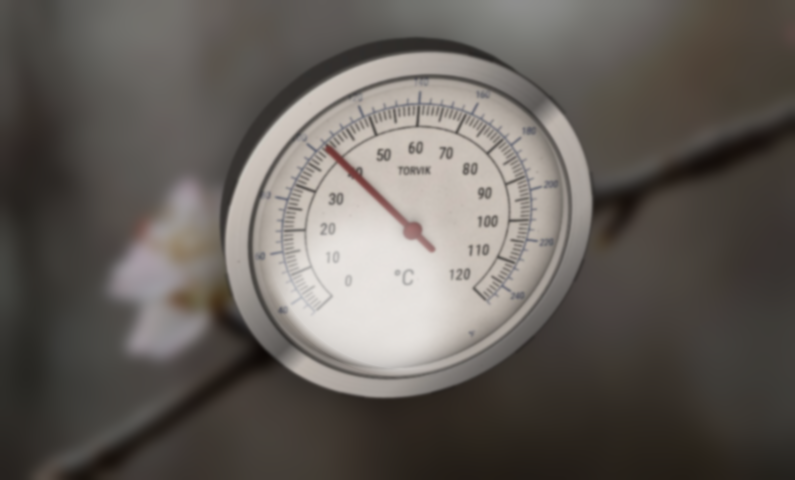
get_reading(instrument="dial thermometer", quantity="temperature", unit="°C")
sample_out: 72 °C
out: 40 °C
